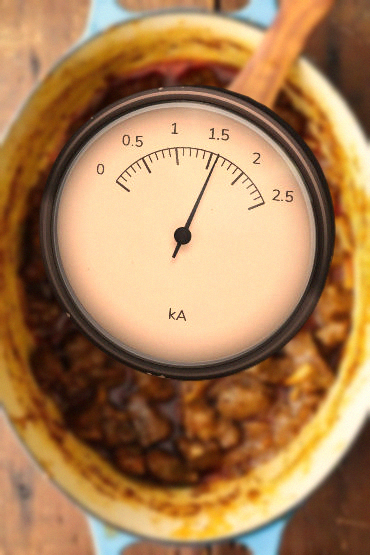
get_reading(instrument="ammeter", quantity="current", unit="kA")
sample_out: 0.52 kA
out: 1.6 kA
